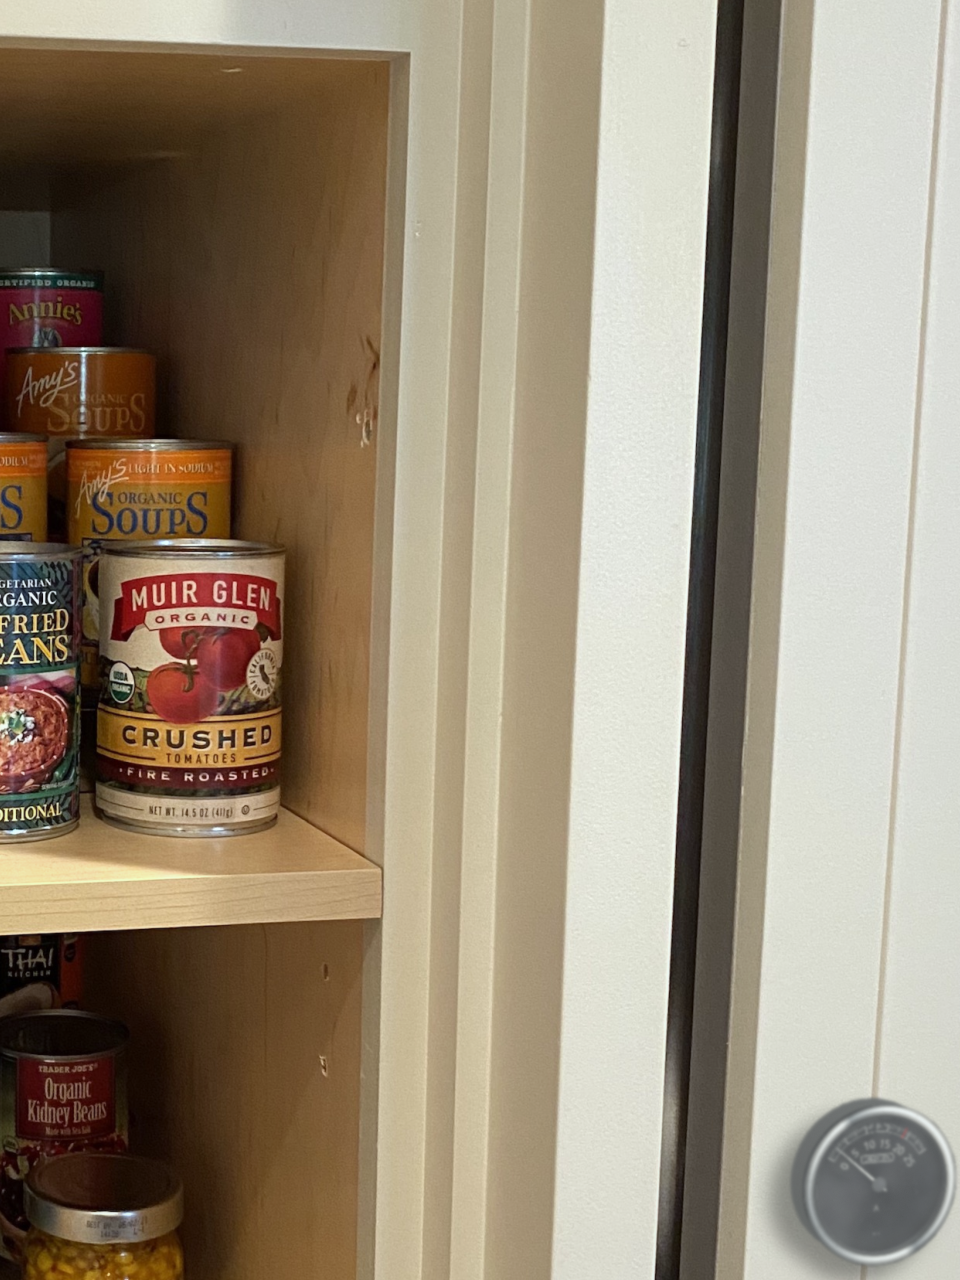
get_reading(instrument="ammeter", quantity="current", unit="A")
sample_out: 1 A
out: 2.5 A
